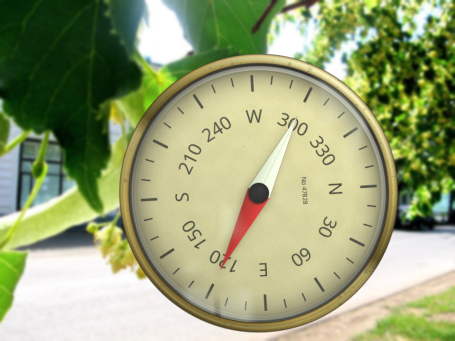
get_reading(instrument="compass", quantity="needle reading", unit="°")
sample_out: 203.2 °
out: 120 °
